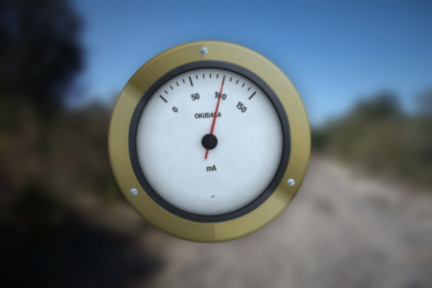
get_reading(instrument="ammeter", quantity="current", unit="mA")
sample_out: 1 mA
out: 100 mA
